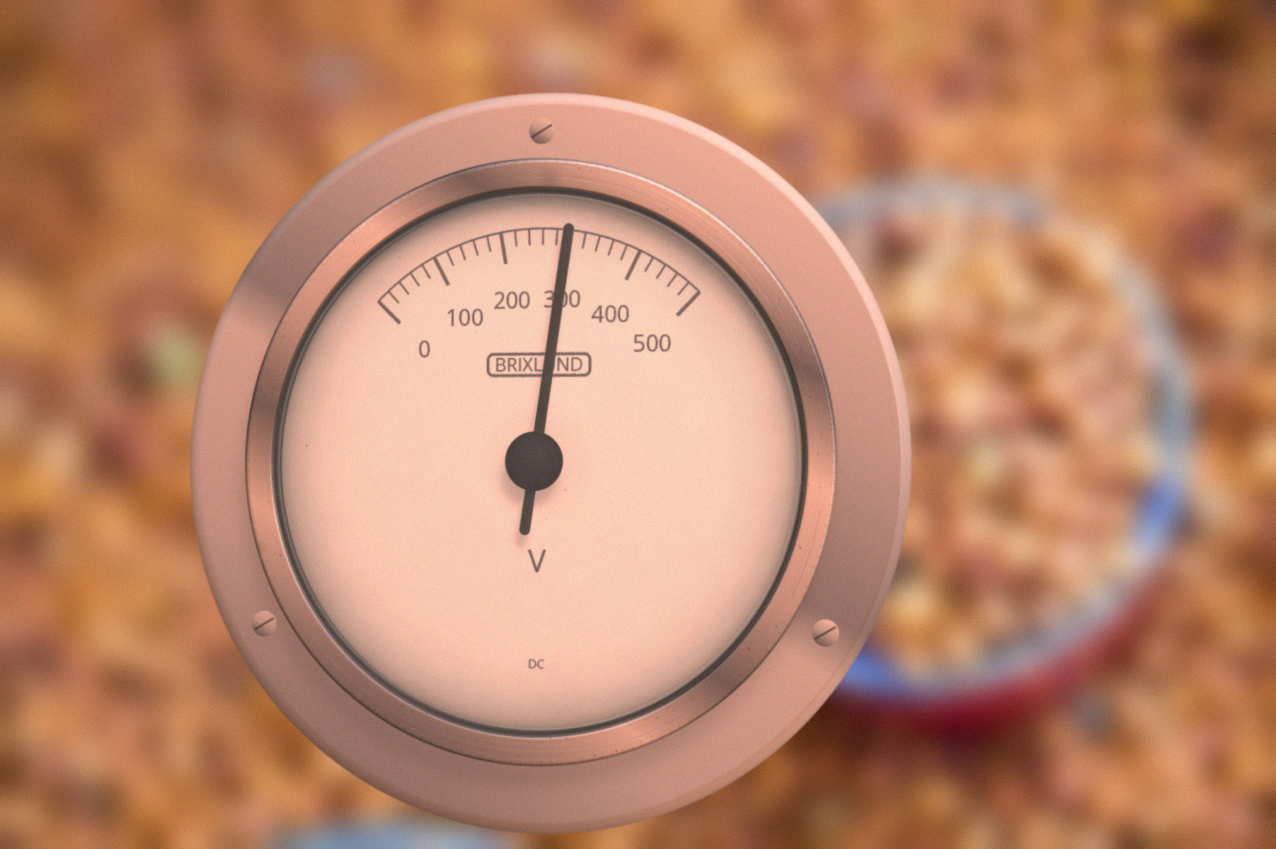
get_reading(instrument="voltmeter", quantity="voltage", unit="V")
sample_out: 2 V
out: 300 V
